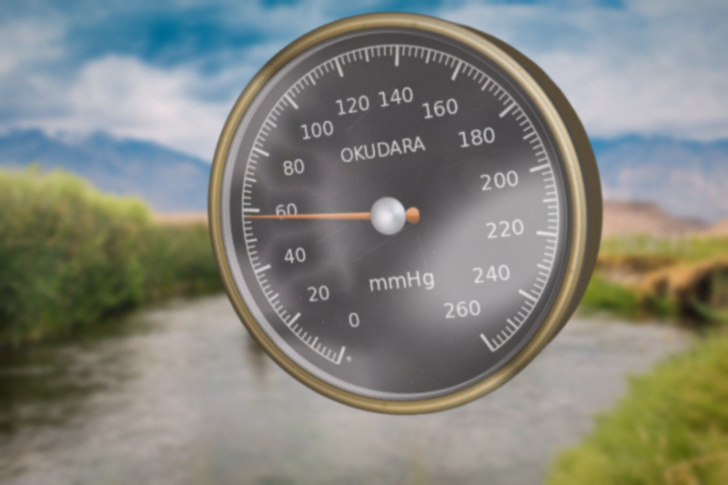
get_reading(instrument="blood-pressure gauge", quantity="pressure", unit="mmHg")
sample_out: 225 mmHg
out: 58 mmHg
